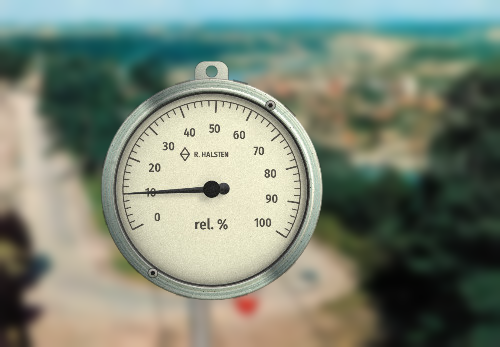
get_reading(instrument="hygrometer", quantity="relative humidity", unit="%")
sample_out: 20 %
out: 10 %
